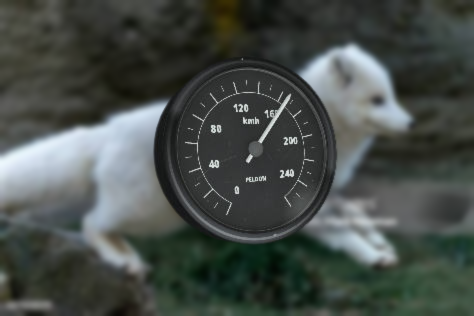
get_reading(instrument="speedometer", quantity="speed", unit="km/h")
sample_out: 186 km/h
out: 165 km/h
